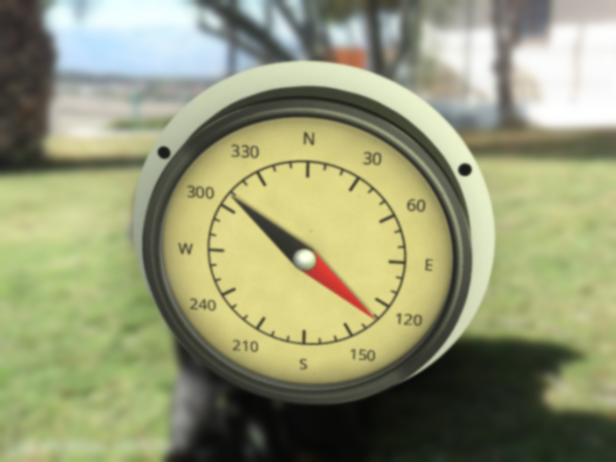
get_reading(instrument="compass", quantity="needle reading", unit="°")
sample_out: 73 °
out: 130 °
